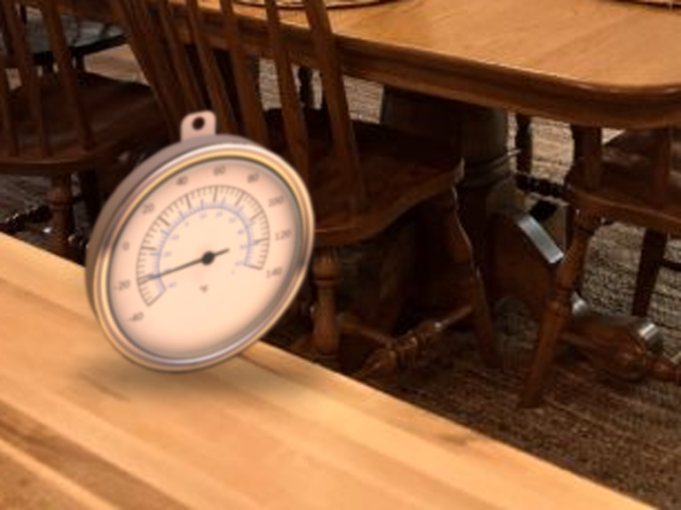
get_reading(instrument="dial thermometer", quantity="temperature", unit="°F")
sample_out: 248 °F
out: -20 °F
